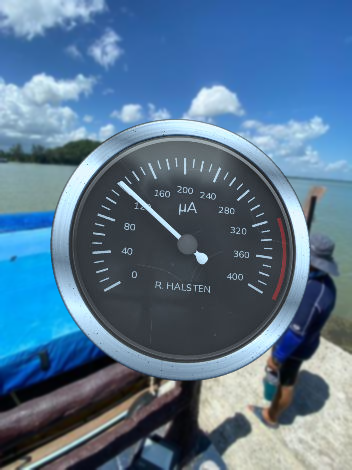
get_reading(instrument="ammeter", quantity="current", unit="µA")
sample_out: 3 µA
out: 120 µA
